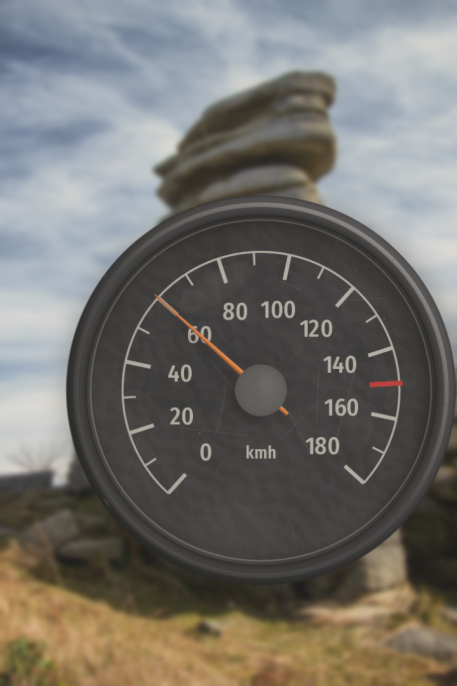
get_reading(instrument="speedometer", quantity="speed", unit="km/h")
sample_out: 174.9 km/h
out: 60 km/h
